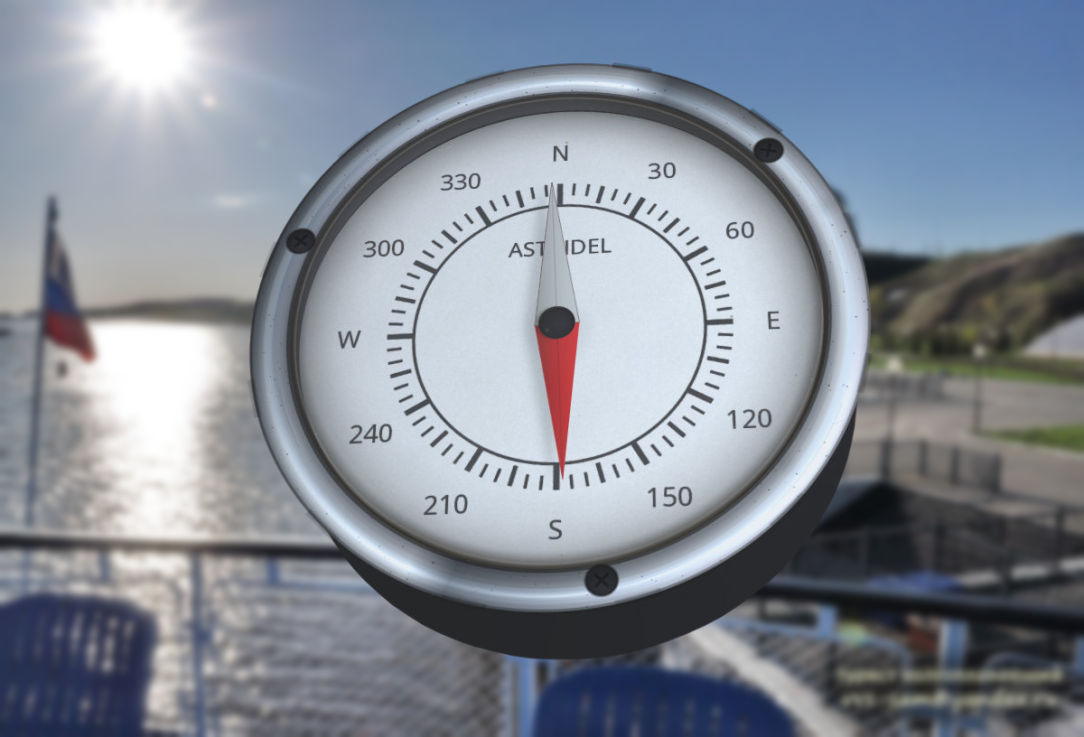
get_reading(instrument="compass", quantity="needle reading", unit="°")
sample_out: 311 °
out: 177.5 °
